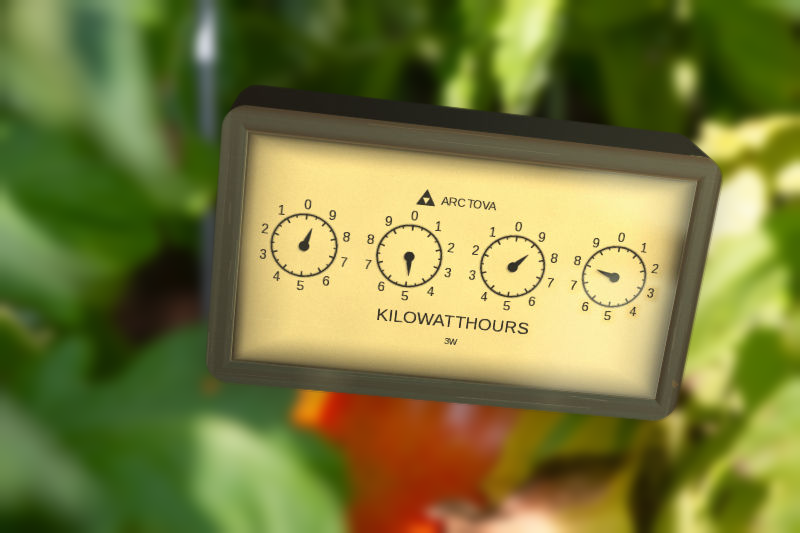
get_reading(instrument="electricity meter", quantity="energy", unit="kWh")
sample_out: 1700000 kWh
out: 9488 kWh
